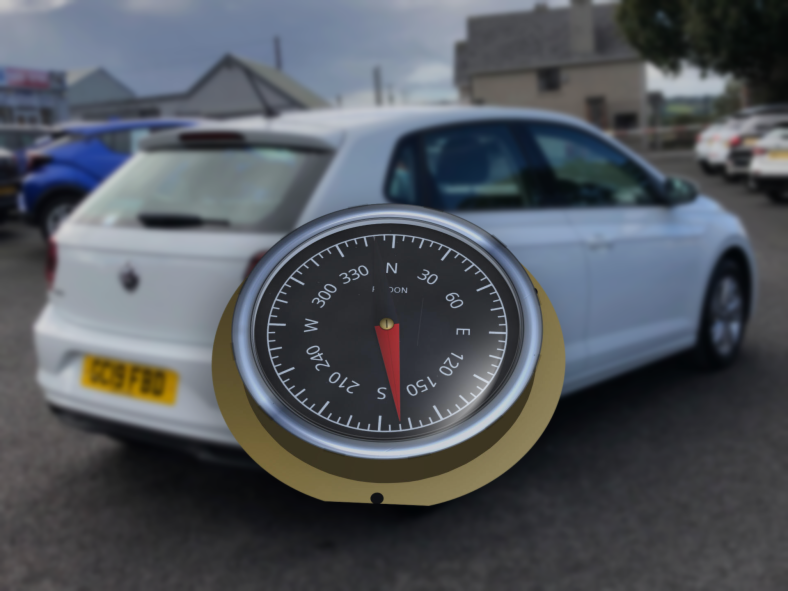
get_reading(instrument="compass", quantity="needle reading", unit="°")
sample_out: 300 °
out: 170 °
